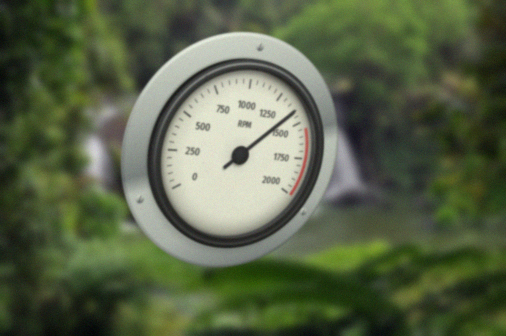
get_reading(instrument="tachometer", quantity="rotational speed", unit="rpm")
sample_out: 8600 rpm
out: 1400 rpm
